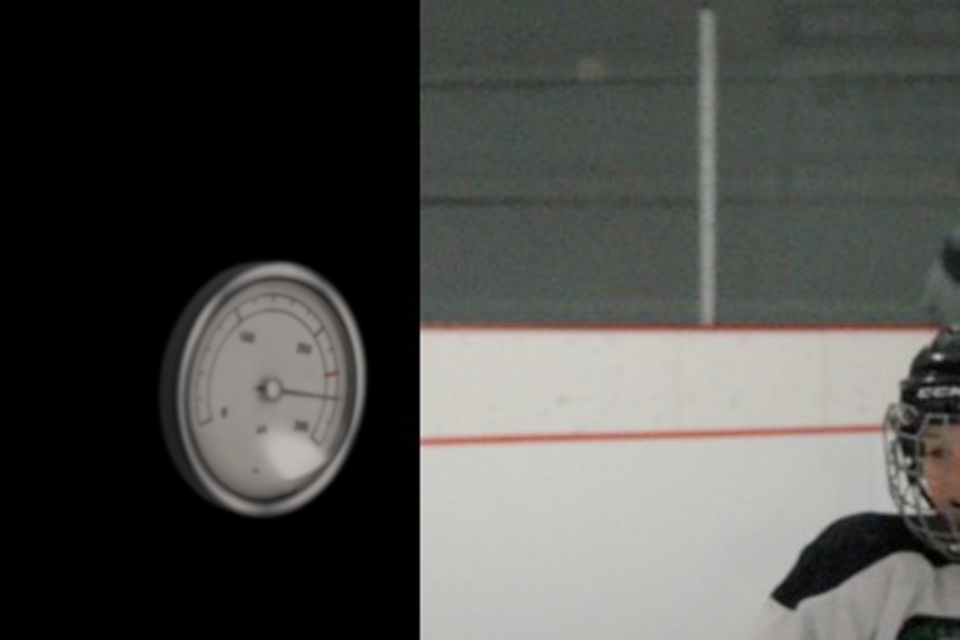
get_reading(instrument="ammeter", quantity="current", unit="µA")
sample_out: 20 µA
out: 260 µA
